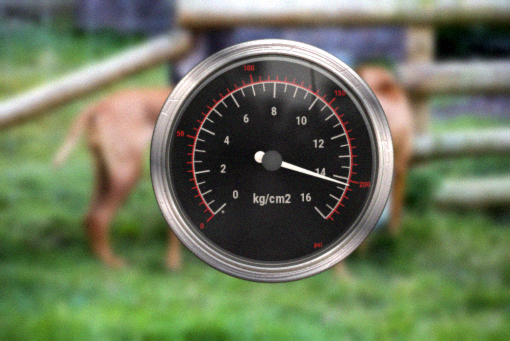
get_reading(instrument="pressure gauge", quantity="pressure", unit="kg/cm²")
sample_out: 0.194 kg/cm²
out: 14.25 kg/cm²
